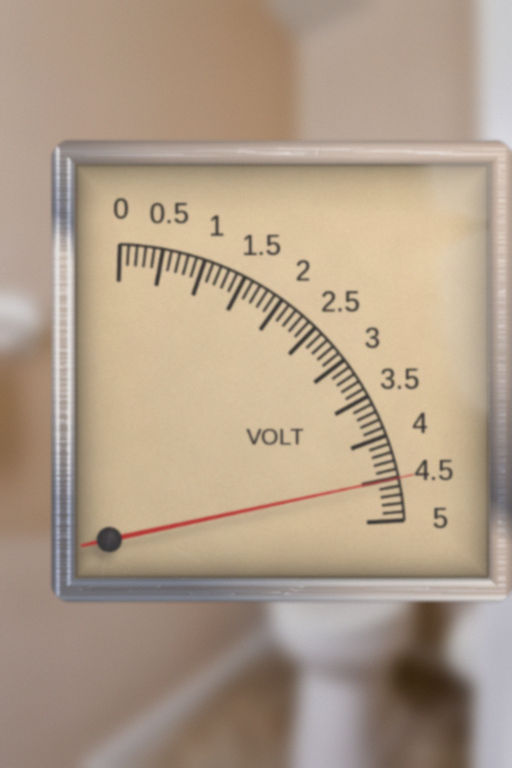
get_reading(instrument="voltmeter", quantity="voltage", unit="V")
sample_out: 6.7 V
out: 4.5 V
